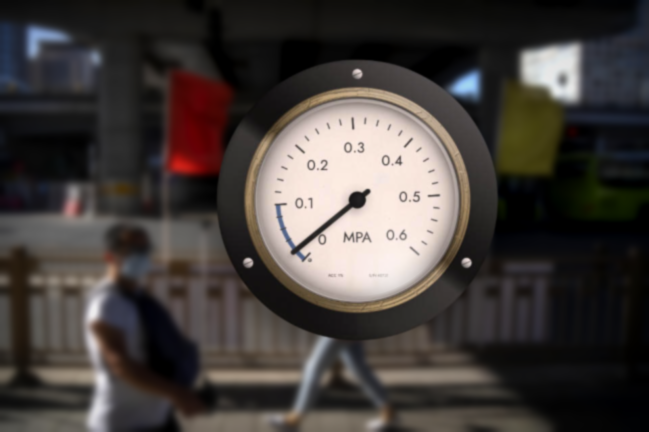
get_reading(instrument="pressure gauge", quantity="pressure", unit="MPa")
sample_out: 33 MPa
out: 0.02 MPa
